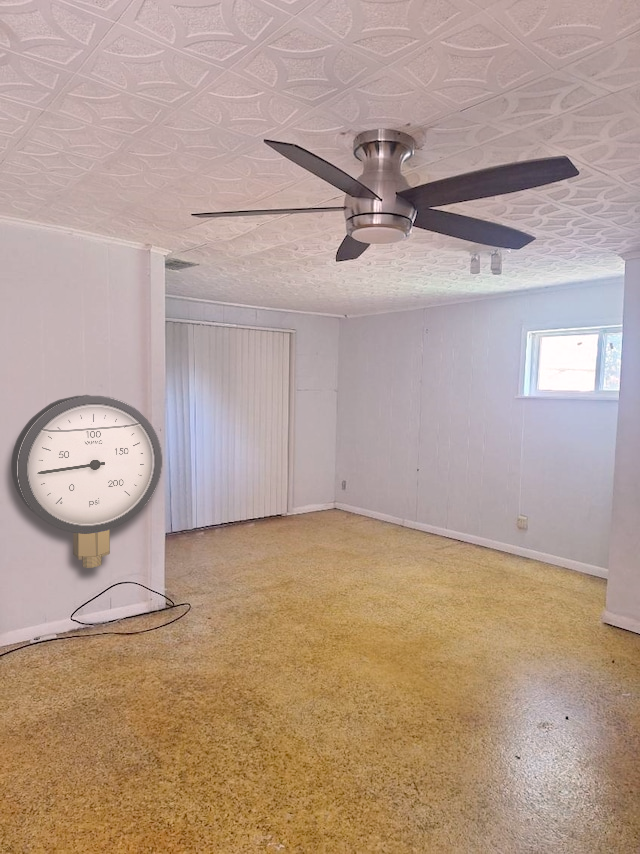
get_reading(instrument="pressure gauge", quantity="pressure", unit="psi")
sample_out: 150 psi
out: 30 psi
